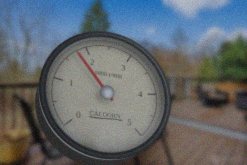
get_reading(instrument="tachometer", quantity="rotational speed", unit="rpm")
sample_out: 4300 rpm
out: 1750 rpm
